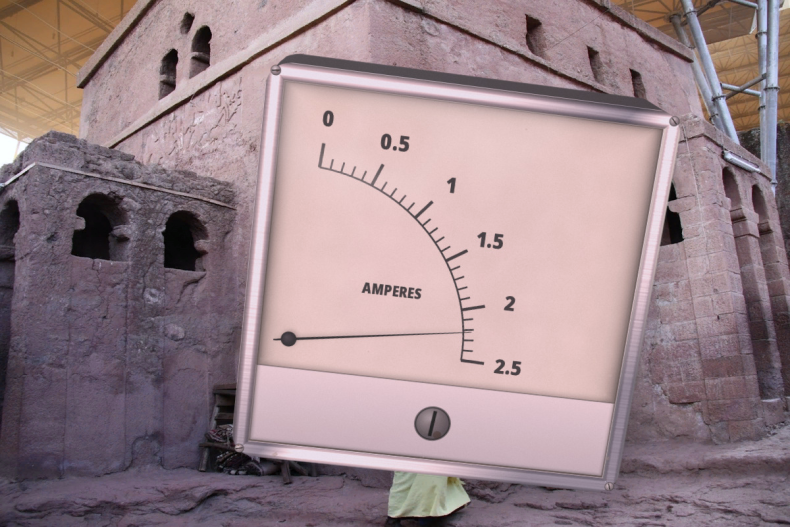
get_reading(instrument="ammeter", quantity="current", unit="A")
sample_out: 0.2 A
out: 2.2 A
